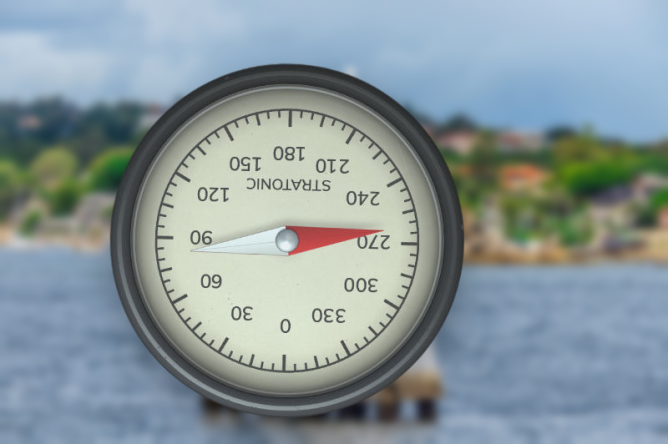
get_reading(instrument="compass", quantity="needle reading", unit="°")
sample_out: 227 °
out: 262.5 °
